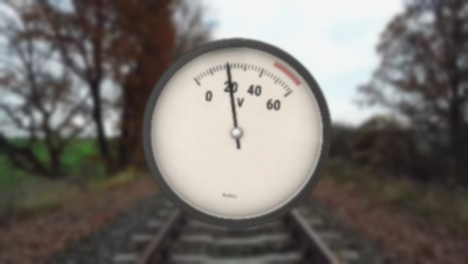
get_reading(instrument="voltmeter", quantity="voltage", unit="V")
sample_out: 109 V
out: 20 V
